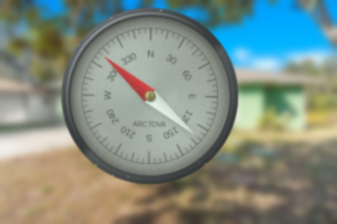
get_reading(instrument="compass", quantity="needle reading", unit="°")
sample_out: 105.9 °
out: 310 °
